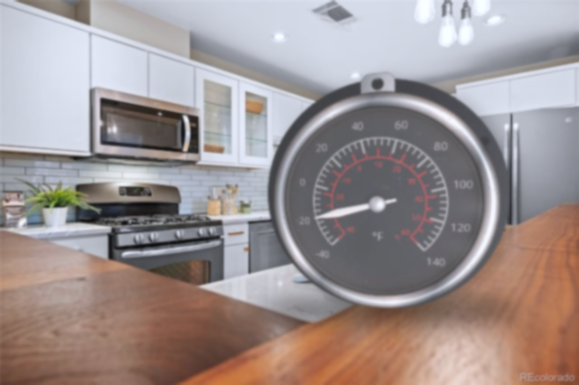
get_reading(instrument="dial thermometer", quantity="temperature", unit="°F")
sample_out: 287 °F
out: -20 °F
